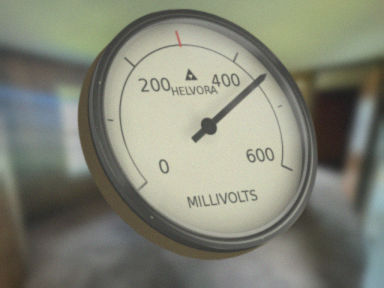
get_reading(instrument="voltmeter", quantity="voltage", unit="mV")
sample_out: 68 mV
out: 450 mV
